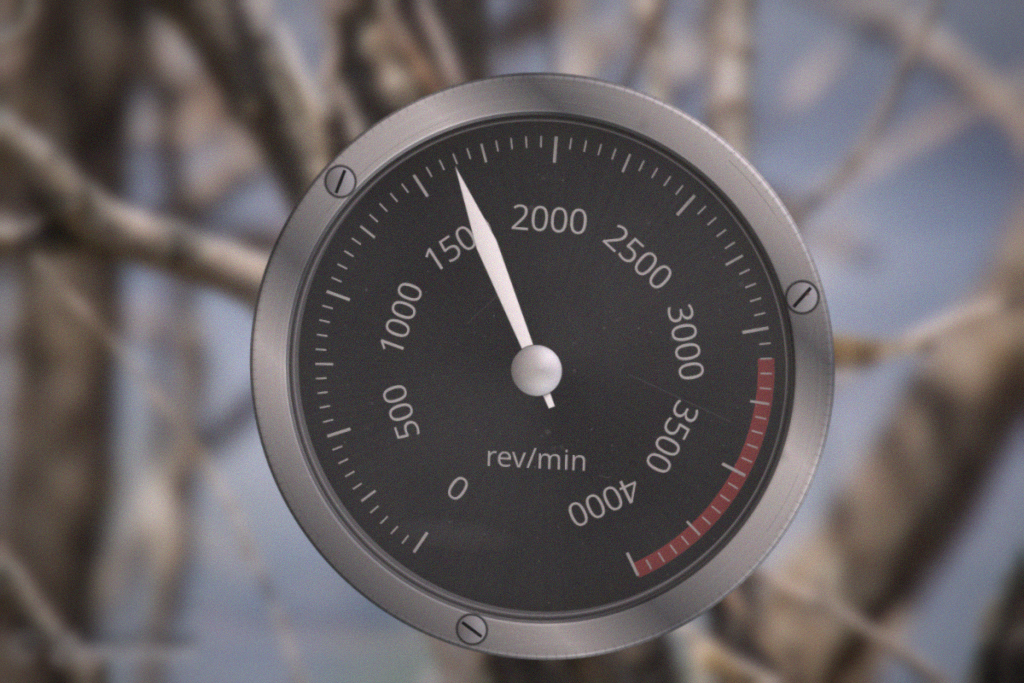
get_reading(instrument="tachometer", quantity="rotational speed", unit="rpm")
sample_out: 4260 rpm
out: 1650 rpm
